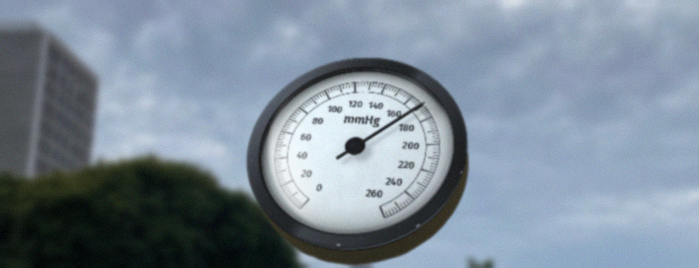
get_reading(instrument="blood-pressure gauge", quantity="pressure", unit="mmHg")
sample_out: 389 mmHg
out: 170 mmHg
